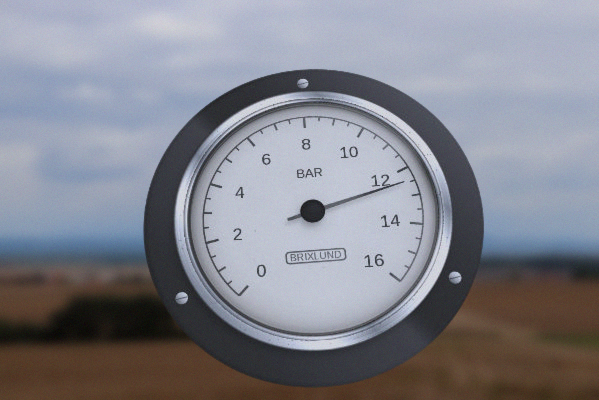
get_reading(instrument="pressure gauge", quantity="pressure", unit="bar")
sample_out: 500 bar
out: 12.5 bar
